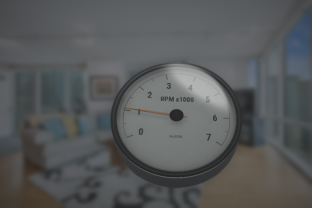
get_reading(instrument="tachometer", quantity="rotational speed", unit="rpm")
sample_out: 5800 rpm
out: 1000 rpm
